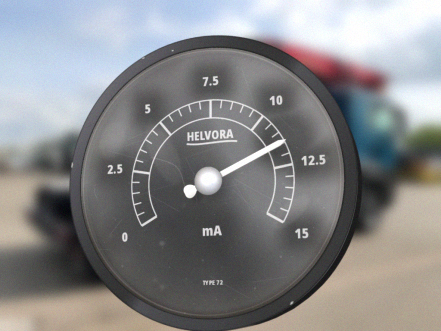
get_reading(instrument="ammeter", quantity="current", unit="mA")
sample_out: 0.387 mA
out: 11.5 mA
